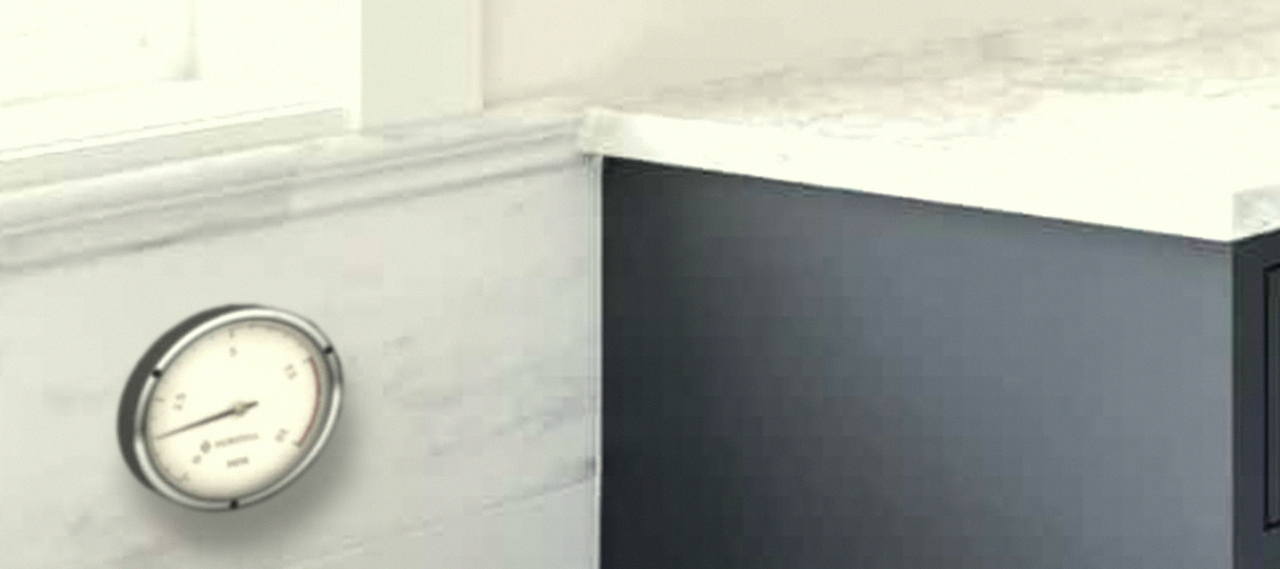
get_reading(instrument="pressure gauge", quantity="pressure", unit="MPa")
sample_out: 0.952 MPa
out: 1.5 MPa
